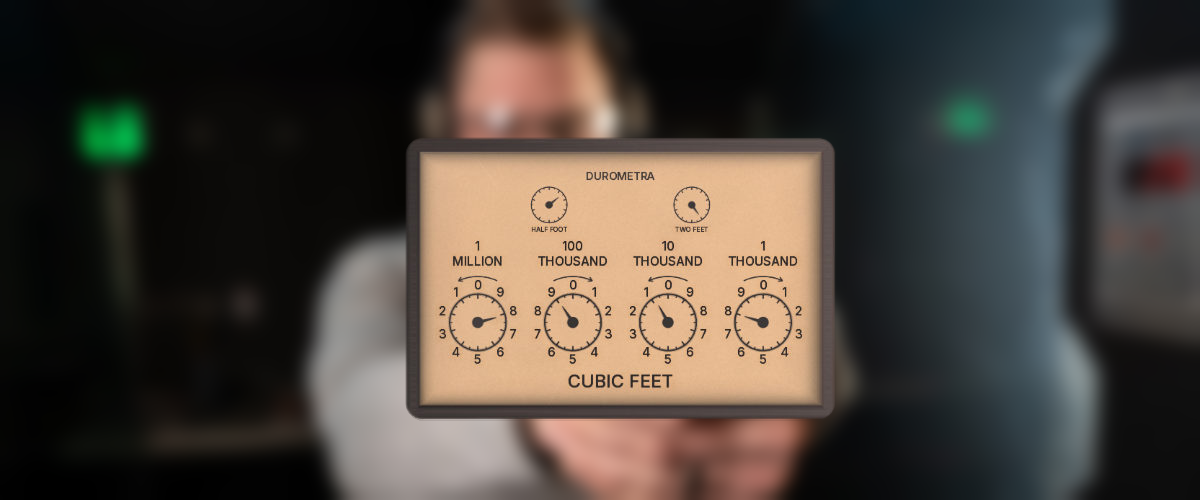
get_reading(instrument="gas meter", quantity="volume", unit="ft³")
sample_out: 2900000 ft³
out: 790800 ft³
